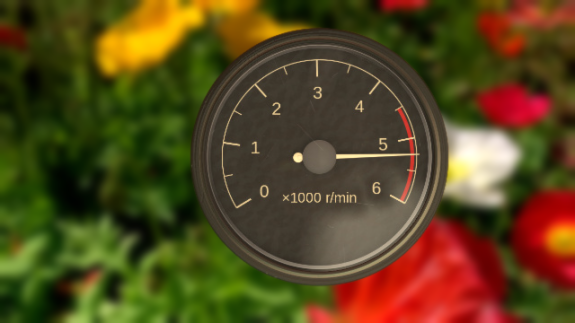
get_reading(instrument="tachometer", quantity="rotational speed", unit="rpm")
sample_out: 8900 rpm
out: 5250 rpm
